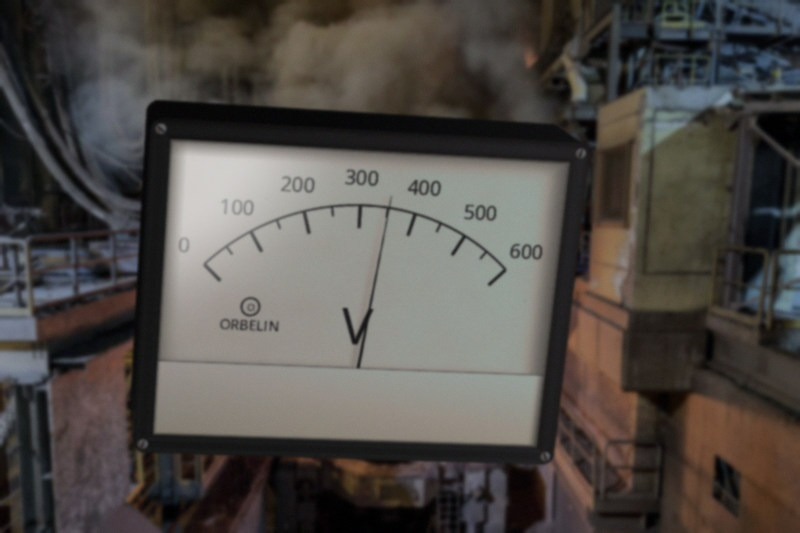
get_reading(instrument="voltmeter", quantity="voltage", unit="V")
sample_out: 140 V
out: 350 V
